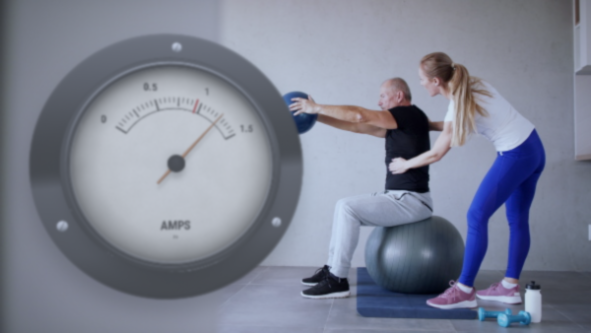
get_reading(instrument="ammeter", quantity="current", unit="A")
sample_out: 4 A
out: 1.25 A
